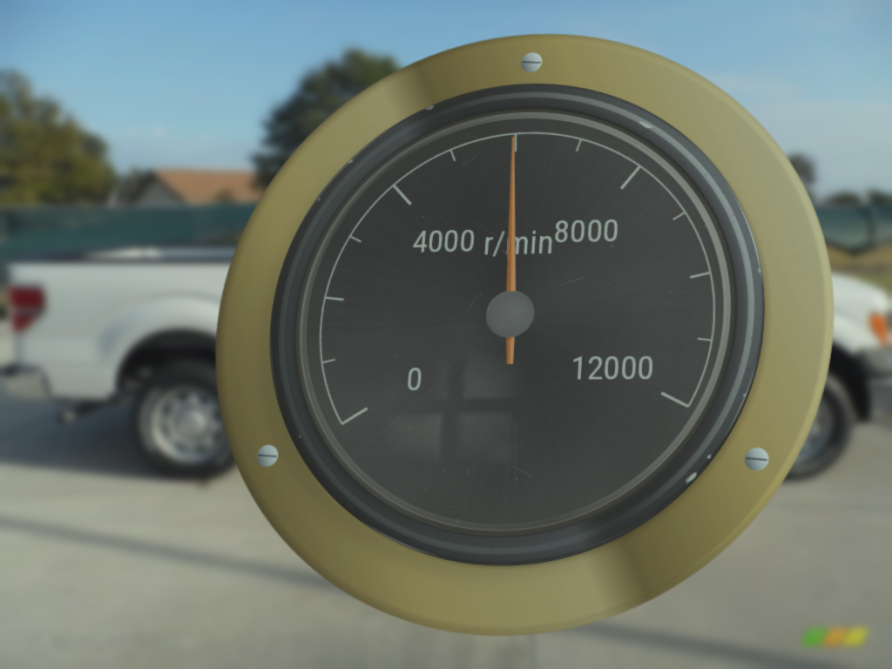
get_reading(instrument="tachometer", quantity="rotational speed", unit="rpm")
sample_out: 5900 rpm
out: 6000 rpm
